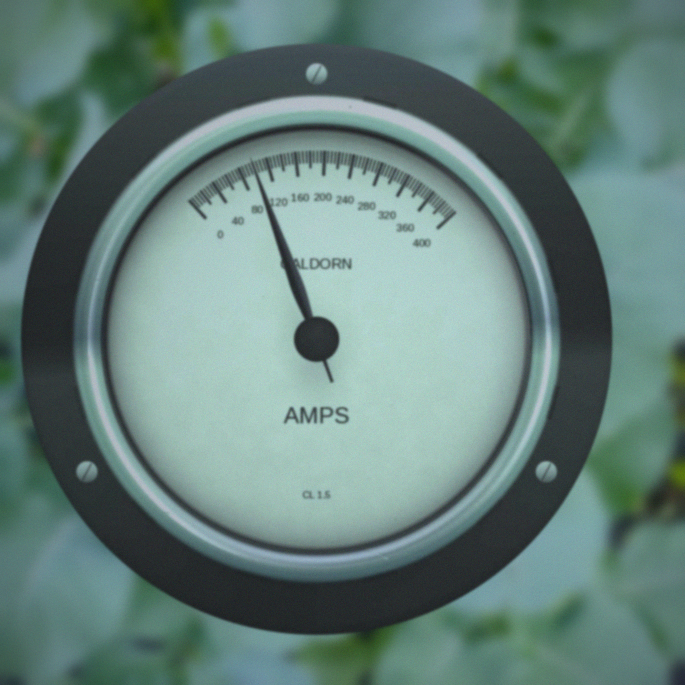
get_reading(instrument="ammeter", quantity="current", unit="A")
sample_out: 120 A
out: 100 A
